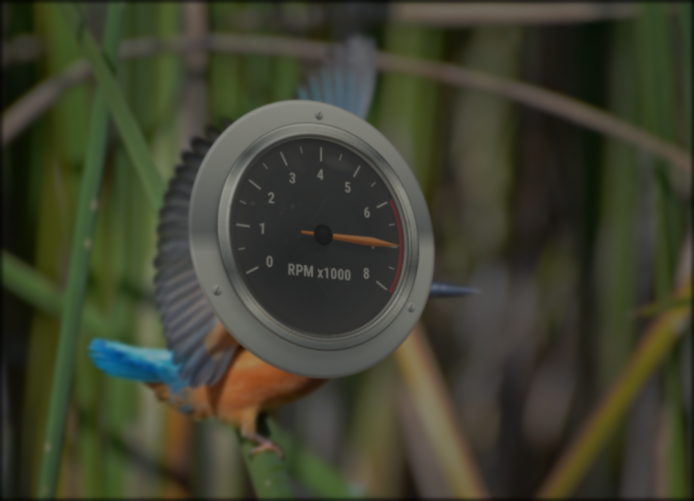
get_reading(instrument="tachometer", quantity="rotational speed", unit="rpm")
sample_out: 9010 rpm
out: 7000 rpm
